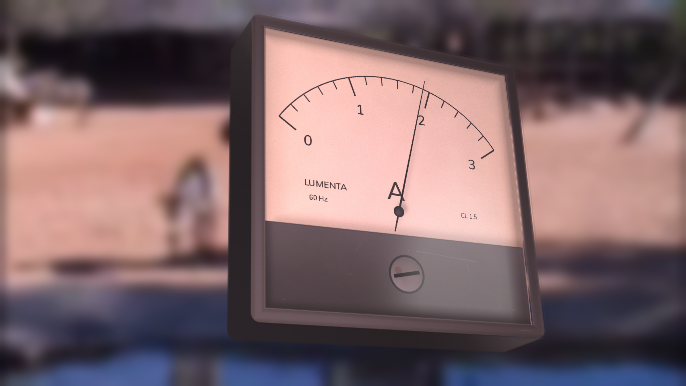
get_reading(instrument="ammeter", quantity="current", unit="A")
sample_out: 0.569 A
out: 1.9 A
